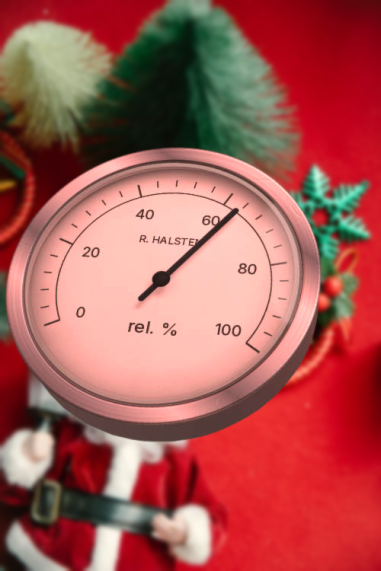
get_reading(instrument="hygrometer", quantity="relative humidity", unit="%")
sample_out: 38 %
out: 64 %
